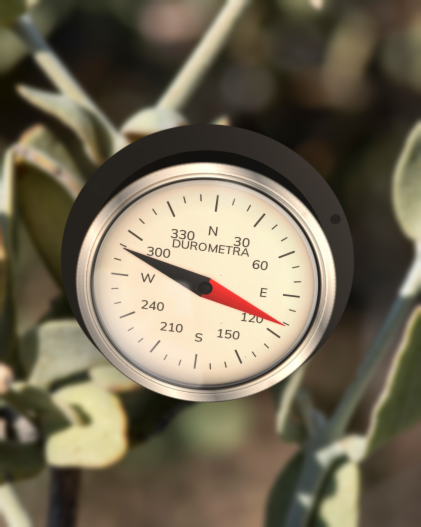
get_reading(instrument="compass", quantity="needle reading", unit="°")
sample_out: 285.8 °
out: 110 °
